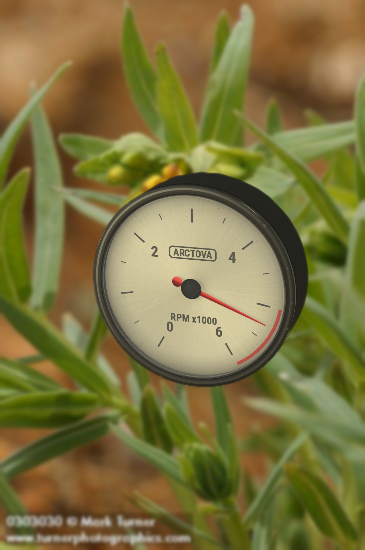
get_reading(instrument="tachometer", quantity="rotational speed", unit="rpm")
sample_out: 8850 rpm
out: 5250 rpm
